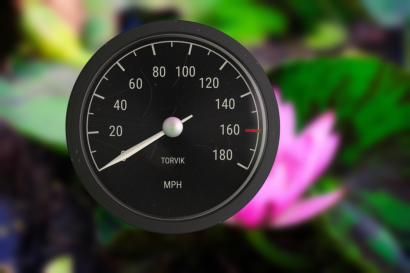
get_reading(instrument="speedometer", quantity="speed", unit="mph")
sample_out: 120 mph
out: 0 mph
